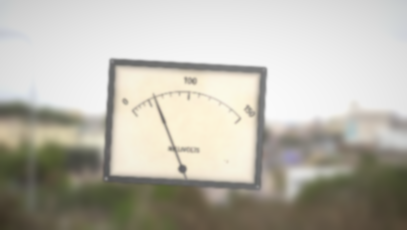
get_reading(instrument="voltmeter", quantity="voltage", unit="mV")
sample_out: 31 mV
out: 60 mV
